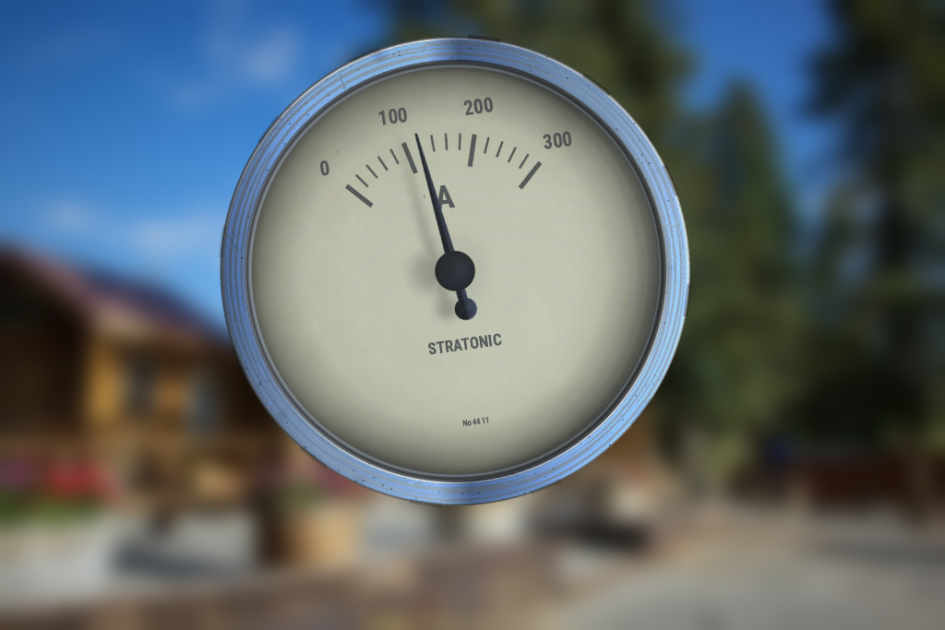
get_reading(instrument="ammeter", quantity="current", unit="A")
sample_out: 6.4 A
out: 120 A
